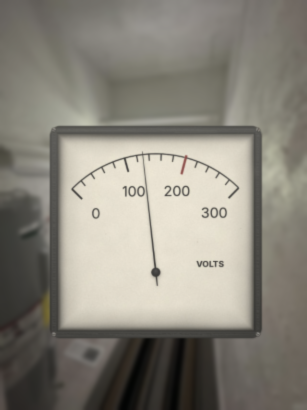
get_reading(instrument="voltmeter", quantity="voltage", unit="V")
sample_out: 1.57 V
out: 130 V
